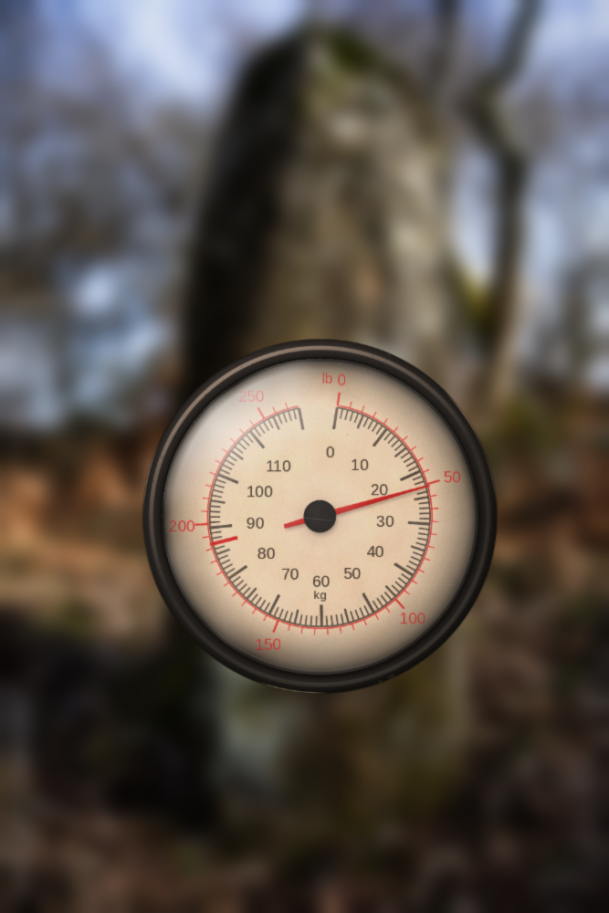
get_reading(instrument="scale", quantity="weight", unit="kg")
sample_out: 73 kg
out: 23 kg
